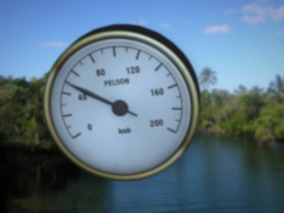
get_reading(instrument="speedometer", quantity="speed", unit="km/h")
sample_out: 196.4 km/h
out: 50 km/h
